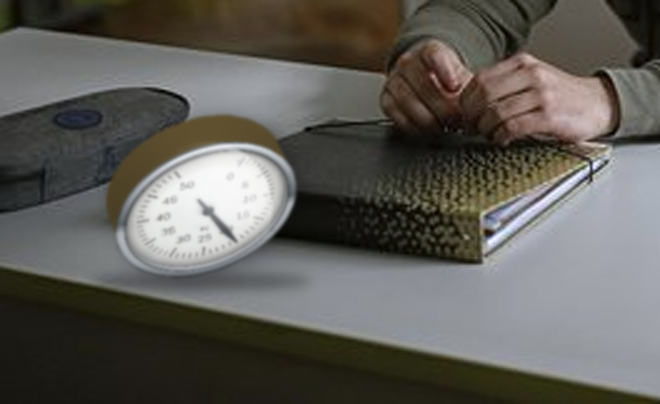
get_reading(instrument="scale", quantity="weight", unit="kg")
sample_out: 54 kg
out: 20 kg
